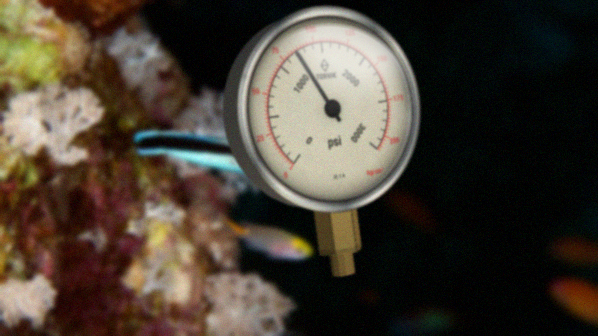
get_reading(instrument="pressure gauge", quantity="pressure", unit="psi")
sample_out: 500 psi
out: 1200 psi
